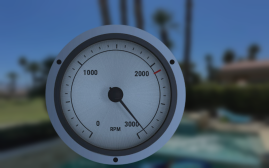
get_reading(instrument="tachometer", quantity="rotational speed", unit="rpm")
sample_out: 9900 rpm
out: 2900 rpm
